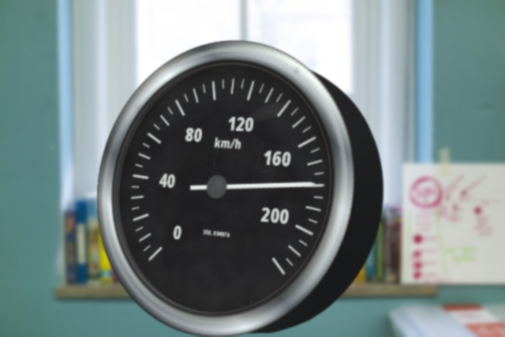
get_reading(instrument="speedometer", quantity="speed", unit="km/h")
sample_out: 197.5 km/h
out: 180 km/h
